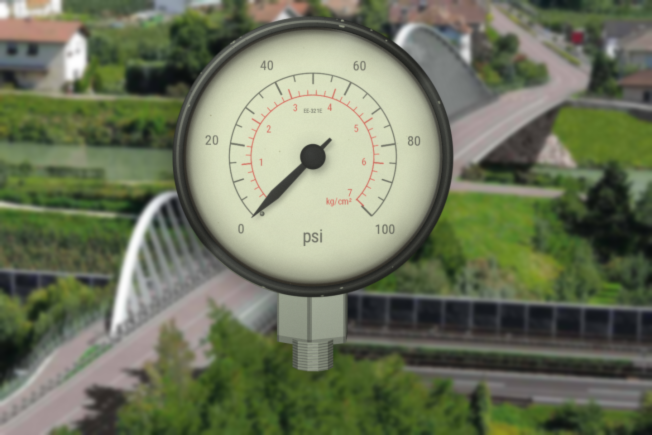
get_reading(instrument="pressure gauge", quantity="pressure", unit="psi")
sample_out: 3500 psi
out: 0 psi
